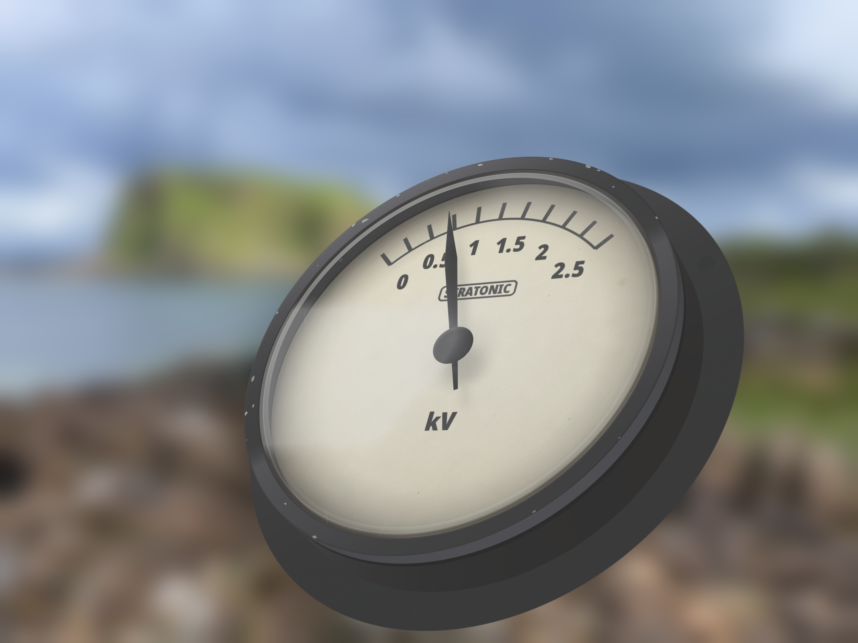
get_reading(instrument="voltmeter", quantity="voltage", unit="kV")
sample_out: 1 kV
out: 0.75 kV
